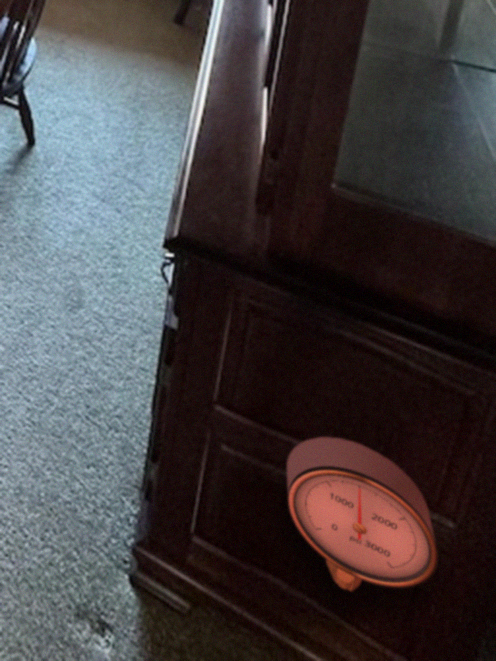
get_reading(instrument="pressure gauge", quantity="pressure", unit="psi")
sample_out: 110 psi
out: 1400 psi
